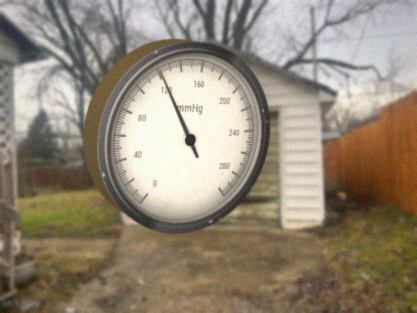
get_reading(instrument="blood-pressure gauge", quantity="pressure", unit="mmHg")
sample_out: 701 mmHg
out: 120 mmHg
